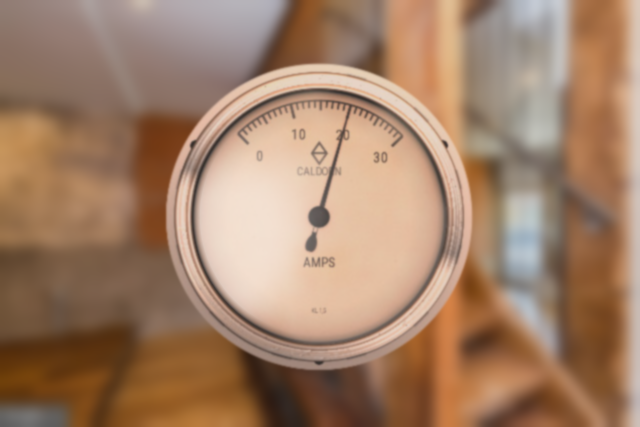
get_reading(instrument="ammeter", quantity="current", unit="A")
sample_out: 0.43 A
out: 20 A
